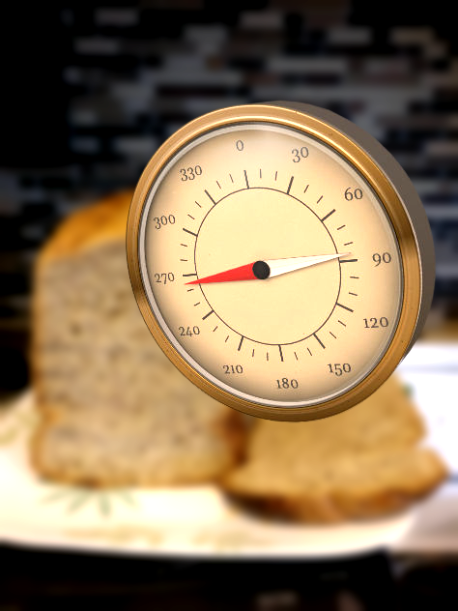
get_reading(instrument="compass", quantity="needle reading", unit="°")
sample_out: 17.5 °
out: 265 °
